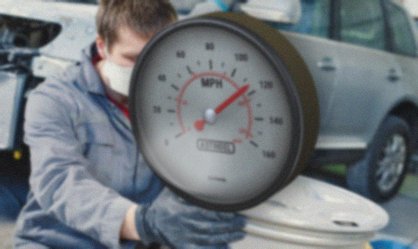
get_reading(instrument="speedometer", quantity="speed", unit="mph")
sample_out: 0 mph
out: 115 mph
